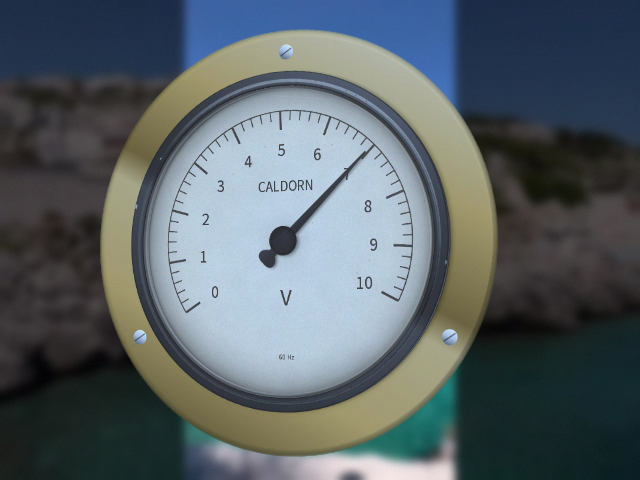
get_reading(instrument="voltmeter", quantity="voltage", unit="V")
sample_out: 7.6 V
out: 7 V
